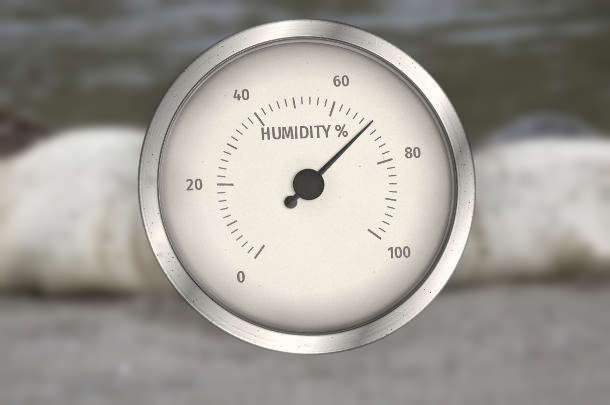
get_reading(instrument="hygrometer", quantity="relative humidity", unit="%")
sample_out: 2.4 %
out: 70 %
